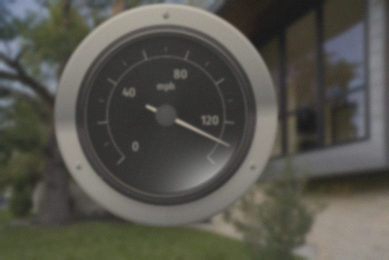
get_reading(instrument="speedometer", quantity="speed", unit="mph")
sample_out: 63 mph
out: 130 mph
